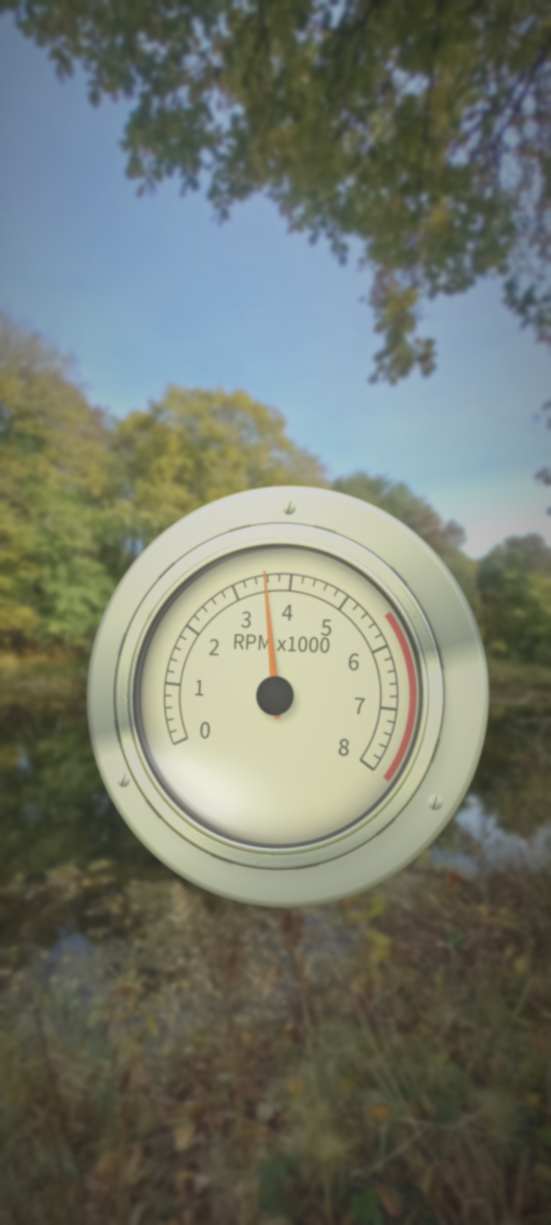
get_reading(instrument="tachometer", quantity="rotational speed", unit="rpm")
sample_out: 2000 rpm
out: 3600 rpm
